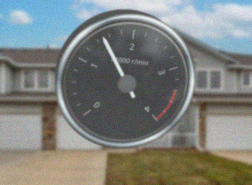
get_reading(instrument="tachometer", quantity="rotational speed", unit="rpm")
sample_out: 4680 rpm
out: 1500 rpm
